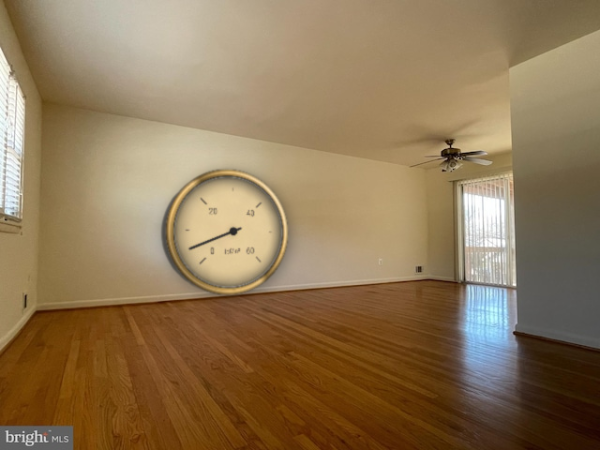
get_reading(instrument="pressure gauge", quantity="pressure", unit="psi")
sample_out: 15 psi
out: 5 psi
